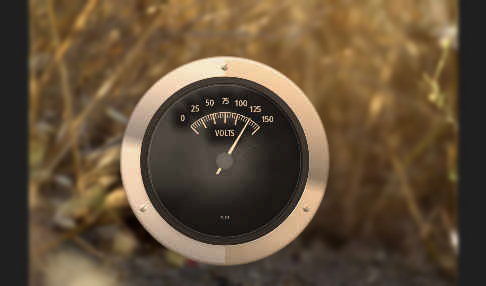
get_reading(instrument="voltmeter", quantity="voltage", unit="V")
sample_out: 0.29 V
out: 125 V
